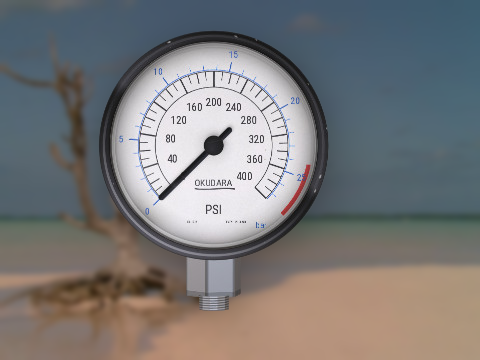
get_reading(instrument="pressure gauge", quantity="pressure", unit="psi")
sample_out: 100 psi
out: 0 psi
